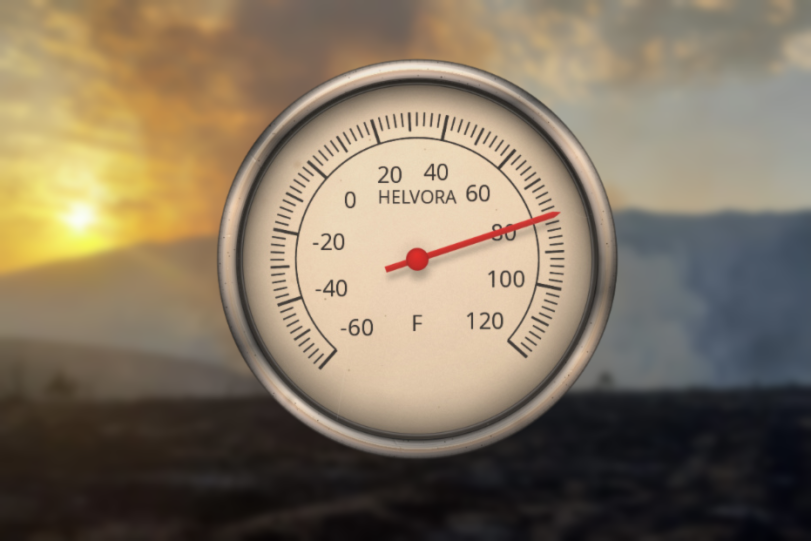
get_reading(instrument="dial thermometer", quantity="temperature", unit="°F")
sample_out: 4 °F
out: 80 °F
